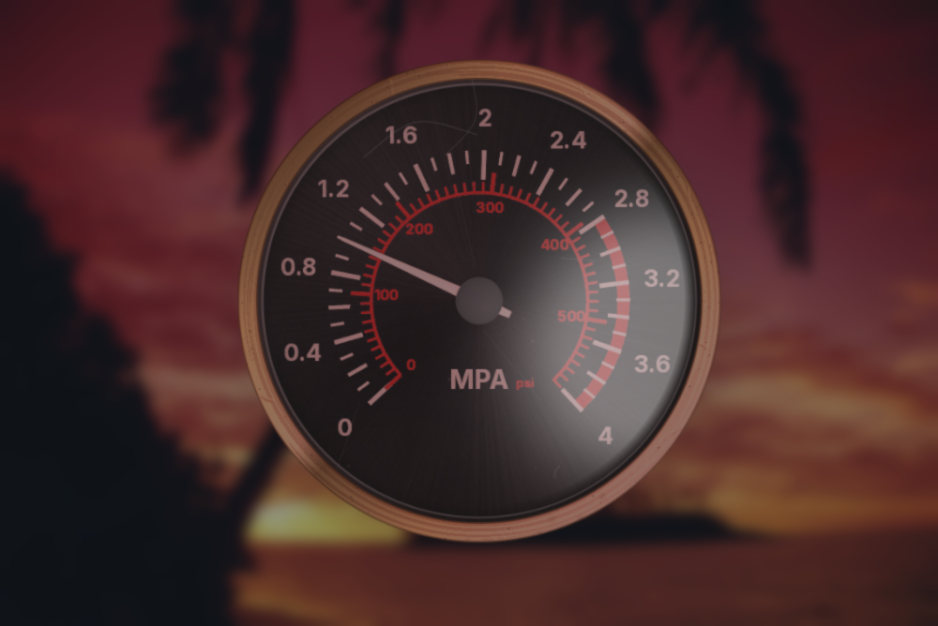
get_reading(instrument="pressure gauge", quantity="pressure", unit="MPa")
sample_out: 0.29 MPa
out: 1 MPa
